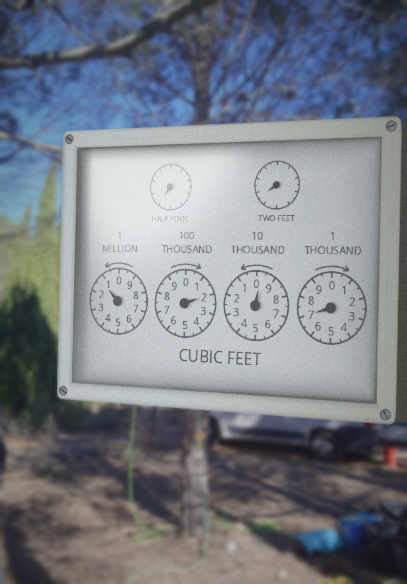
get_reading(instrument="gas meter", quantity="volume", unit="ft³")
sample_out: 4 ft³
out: 119700 ft³
